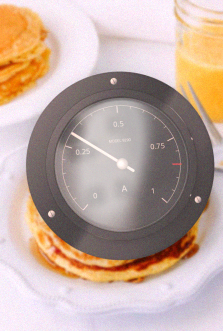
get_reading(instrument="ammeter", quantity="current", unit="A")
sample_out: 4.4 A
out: 0.3 A
